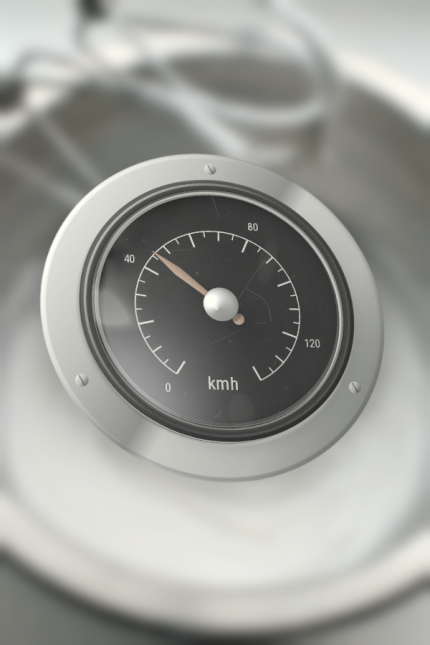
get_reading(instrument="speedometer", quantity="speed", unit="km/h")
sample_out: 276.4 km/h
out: 45 km/h
